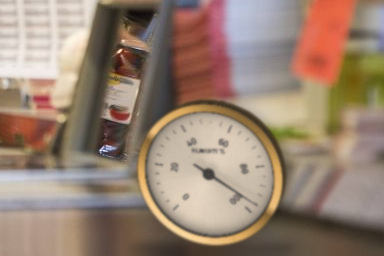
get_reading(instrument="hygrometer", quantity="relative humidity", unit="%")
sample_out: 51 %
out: 96 %
